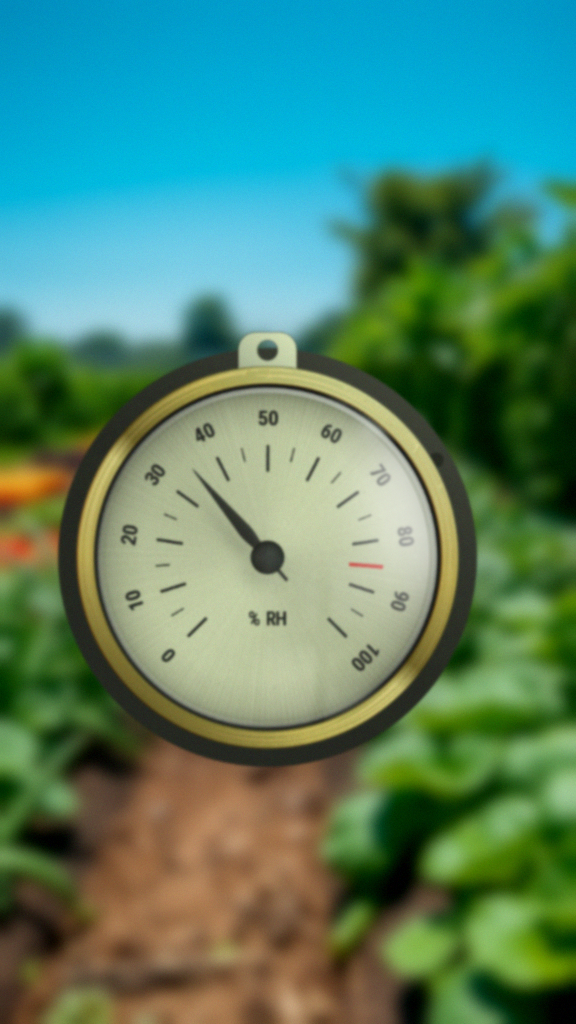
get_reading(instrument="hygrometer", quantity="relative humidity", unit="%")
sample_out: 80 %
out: 35 %
